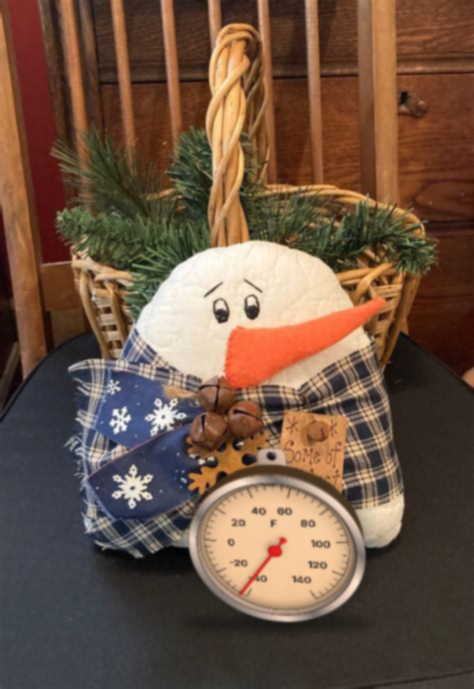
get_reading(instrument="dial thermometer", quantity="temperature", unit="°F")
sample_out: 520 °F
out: -36 °F
